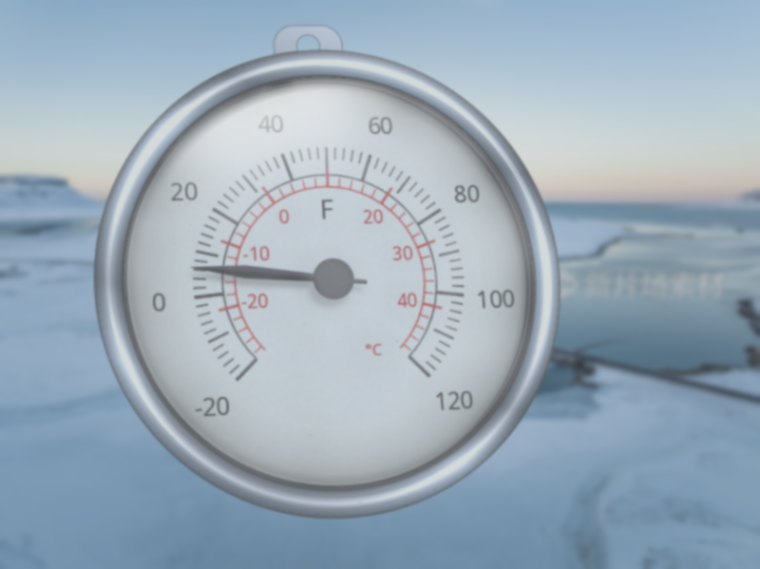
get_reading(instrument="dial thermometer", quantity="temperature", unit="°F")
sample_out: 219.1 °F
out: 6 °F
